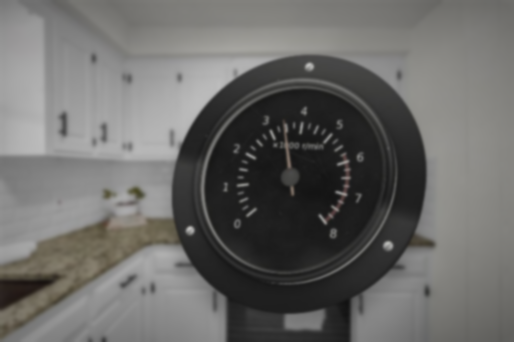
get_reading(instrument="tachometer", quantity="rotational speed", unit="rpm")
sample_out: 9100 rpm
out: 3500 rpm
